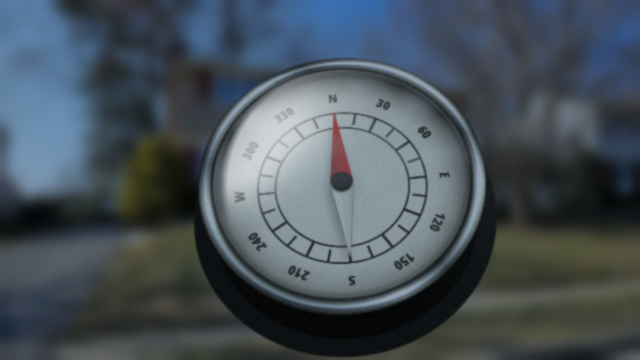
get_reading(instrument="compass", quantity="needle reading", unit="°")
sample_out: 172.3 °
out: 0 °
